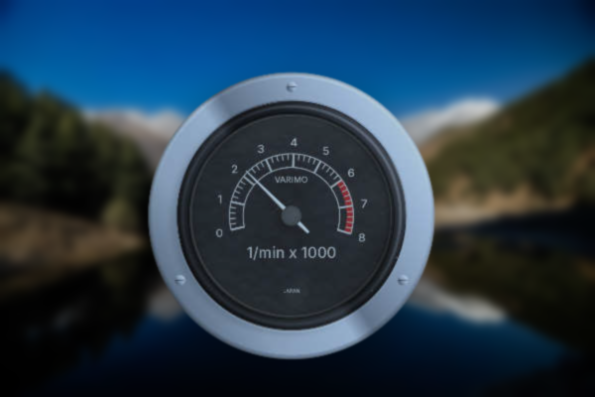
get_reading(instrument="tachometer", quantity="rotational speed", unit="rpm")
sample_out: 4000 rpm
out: 2200 rpm
